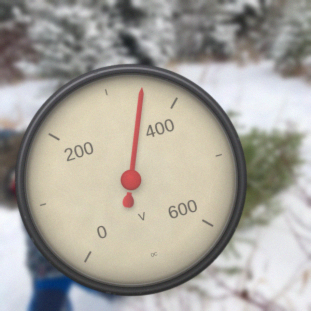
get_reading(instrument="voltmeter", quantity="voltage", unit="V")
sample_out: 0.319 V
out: 350 V
